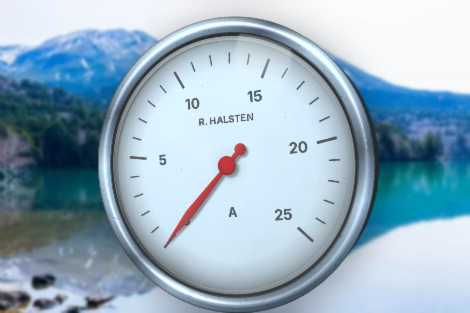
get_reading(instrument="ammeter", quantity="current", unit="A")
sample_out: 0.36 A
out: 0 A
